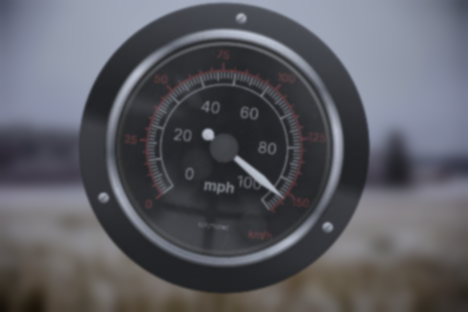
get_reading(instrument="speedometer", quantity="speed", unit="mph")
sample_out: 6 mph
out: 95 mph
